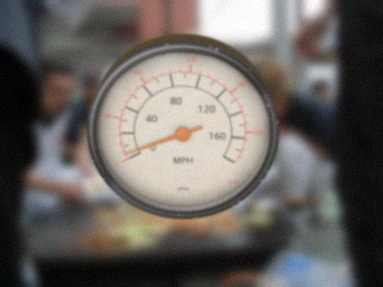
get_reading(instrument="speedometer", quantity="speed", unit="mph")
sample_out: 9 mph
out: 5 mph
